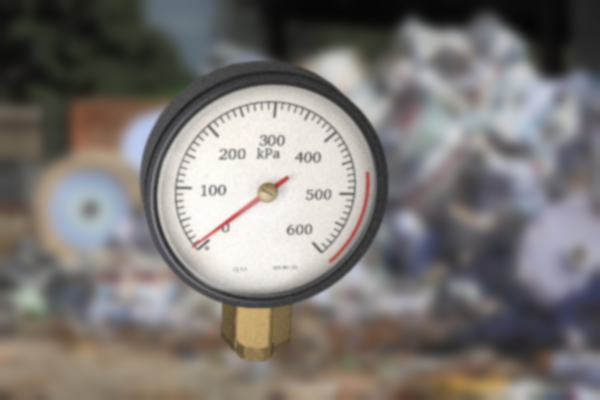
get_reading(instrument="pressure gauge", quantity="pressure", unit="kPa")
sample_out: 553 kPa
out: 10 kPa
